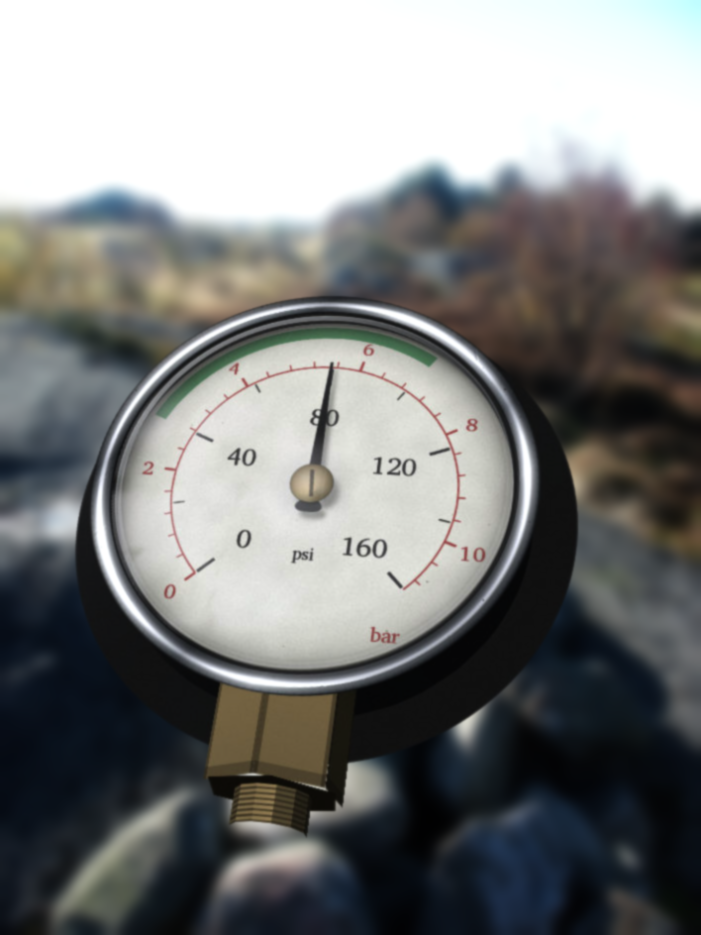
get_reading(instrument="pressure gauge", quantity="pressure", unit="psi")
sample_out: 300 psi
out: 80 psi
